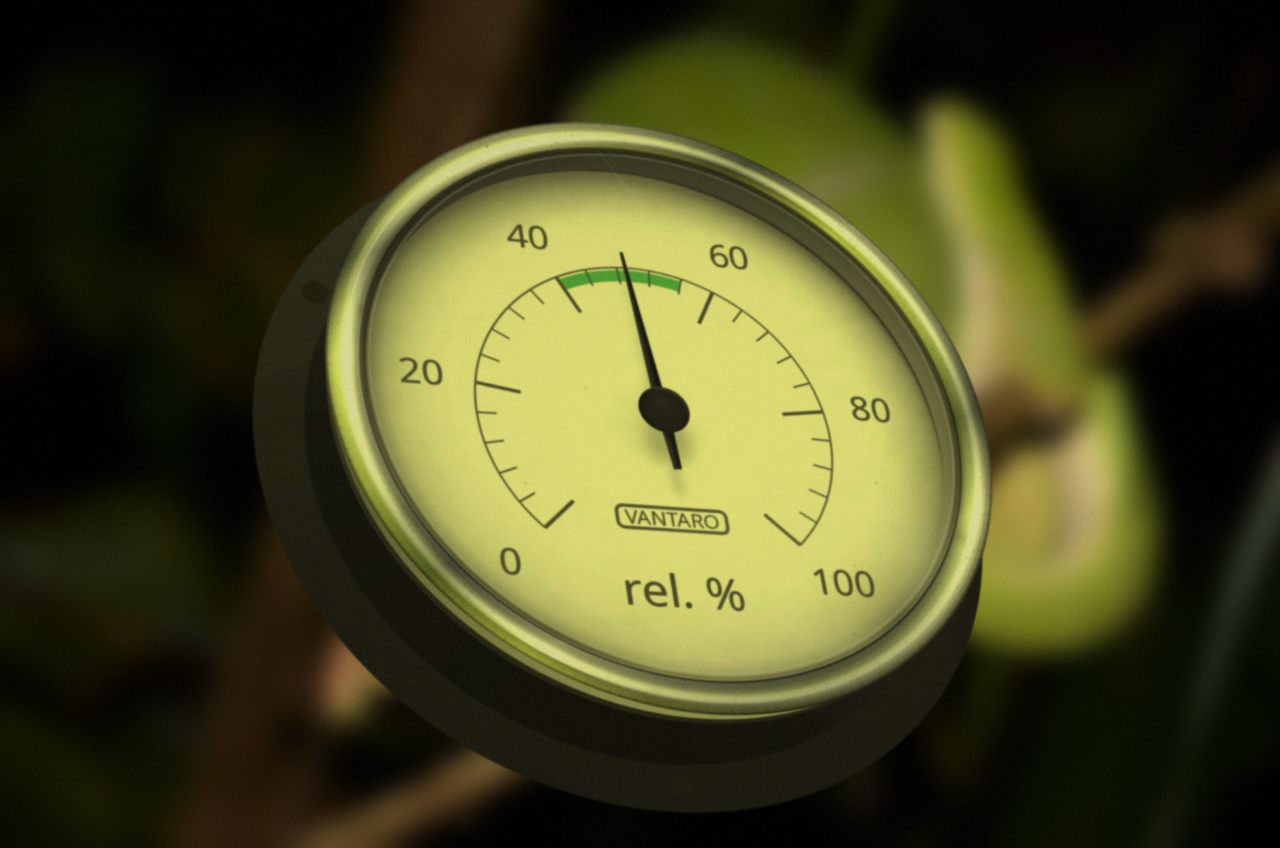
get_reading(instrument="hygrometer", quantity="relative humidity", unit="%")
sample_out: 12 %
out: 48 %
